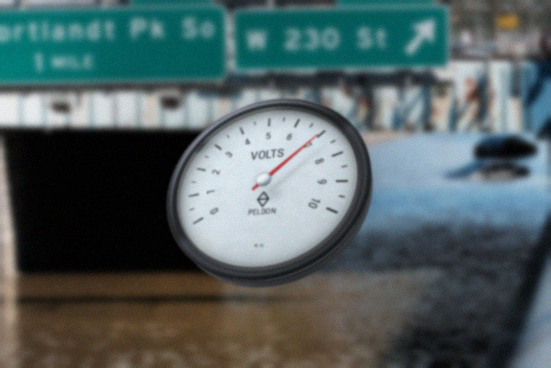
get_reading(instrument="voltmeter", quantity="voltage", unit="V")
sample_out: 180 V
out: 7 V
